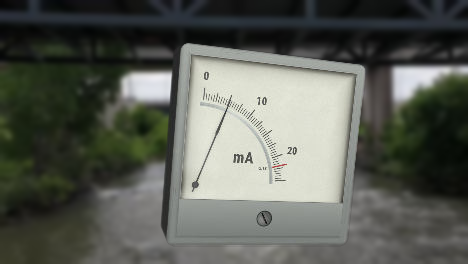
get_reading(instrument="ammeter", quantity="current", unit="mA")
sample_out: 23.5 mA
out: 5 mA
